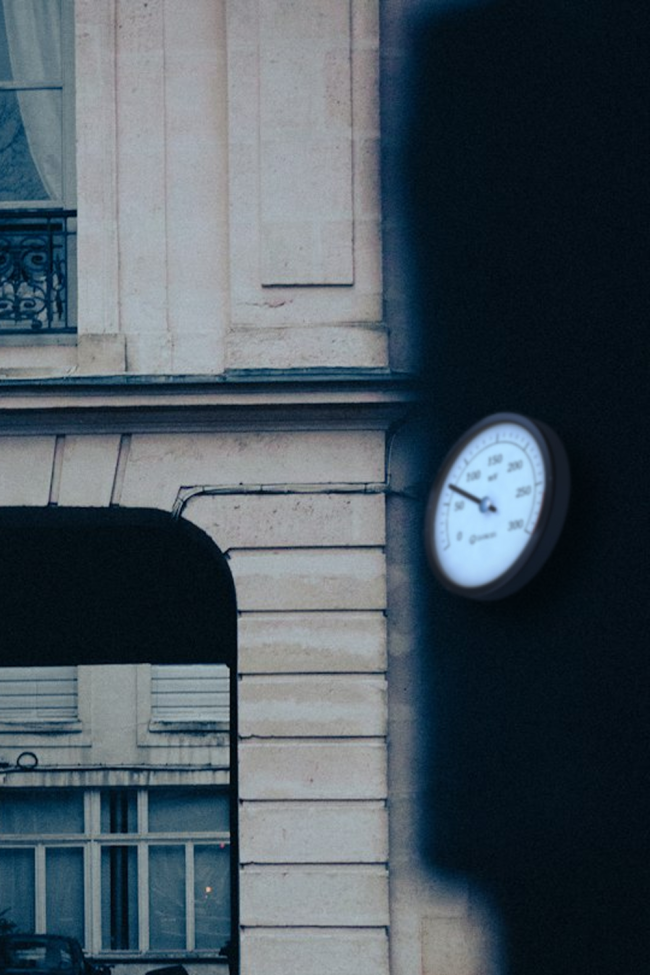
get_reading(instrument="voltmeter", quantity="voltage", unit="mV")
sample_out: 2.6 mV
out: 70 mV
